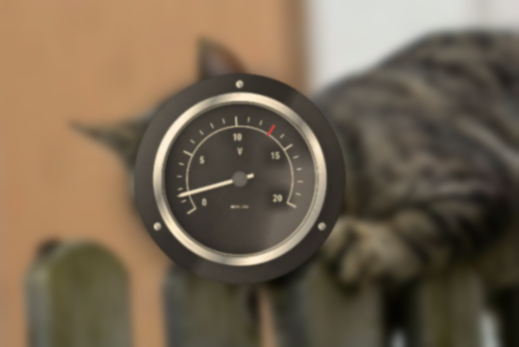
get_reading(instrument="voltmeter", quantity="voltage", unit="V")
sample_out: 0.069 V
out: 1.5 V
